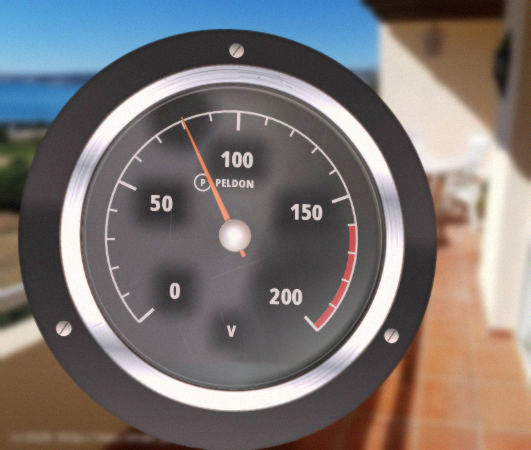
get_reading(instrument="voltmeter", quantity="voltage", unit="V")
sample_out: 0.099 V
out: 80 V
